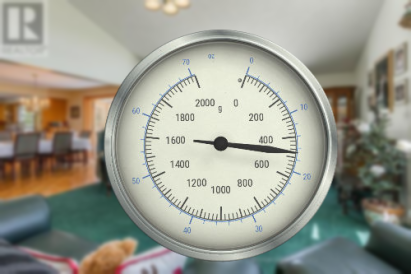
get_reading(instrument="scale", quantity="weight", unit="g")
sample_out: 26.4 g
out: 480 g
